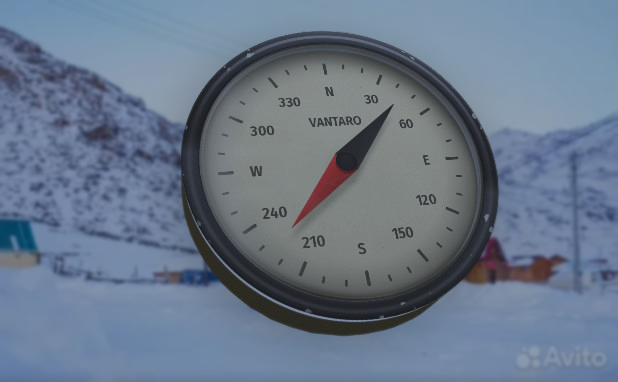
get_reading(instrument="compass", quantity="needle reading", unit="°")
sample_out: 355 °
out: 225 °
